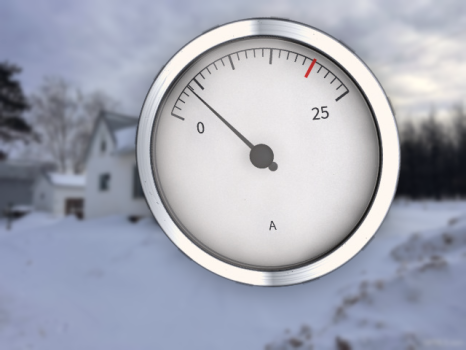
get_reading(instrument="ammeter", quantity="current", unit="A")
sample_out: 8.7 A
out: 4 A
